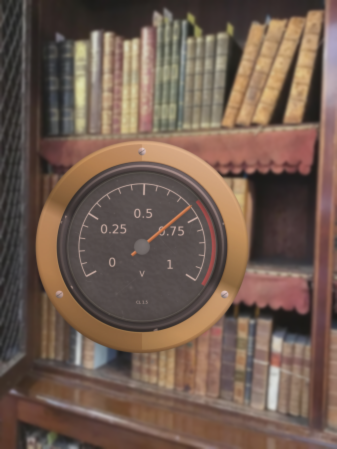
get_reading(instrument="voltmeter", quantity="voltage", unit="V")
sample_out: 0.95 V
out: 0.7 V
